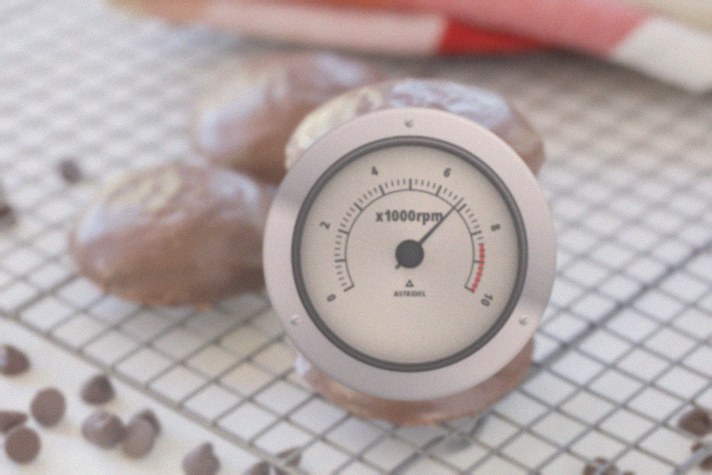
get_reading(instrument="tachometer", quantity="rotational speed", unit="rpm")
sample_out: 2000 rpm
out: 6800 rpm
